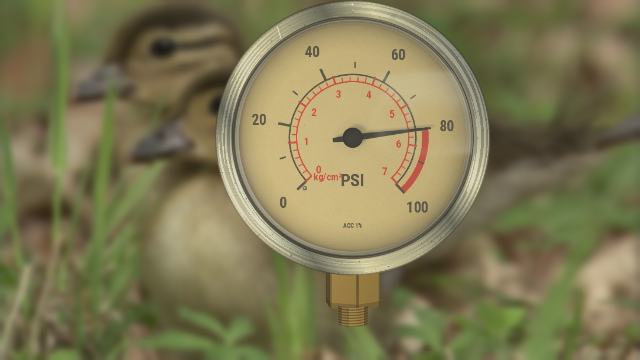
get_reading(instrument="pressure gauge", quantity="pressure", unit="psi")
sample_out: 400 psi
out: 80 psi
